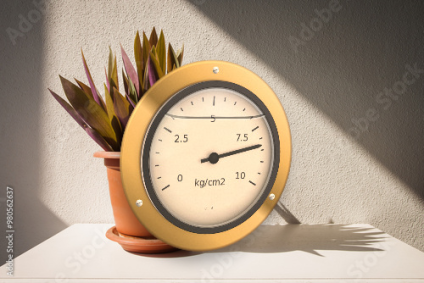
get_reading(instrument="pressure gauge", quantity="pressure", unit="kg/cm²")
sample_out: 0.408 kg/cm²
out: 8.25 kg/cm²
